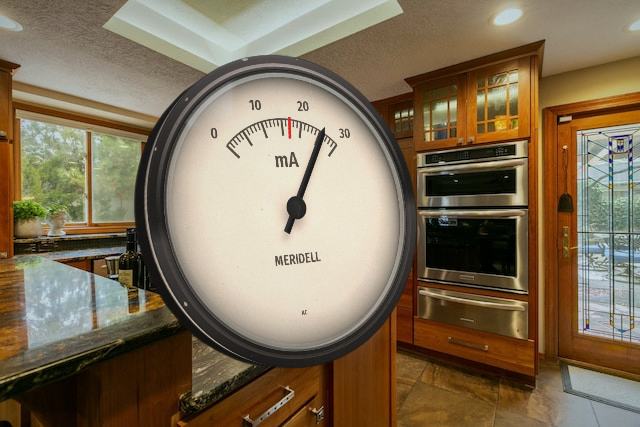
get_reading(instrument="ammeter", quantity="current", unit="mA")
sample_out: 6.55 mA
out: 25 mA
